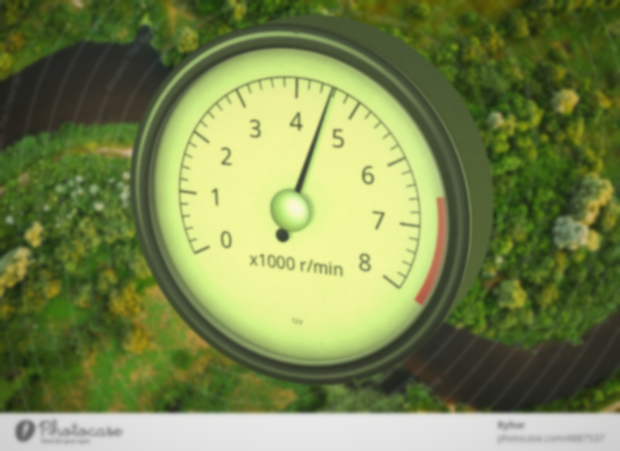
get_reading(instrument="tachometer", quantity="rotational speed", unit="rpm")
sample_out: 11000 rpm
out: 4600 rpm
